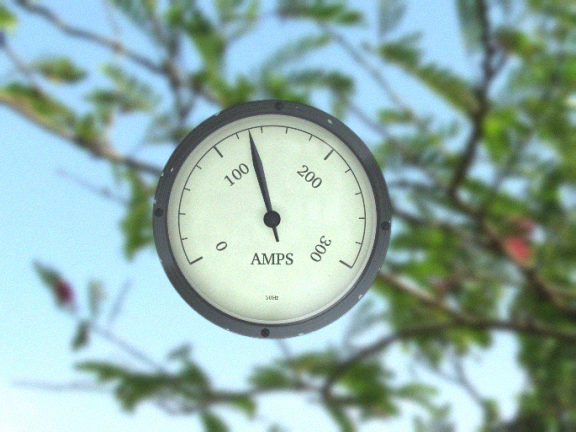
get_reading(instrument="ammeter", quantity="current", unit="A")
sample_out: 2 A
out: 130 A
